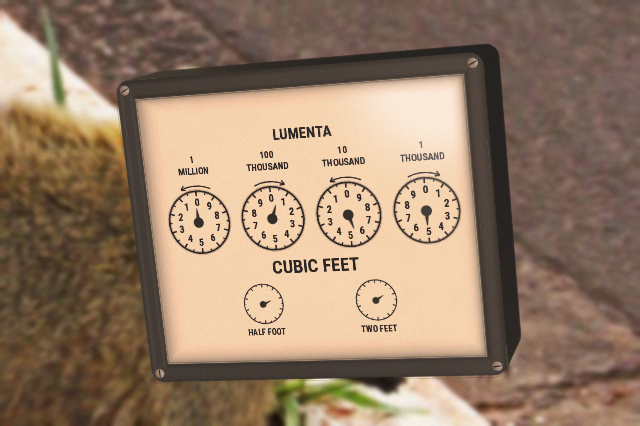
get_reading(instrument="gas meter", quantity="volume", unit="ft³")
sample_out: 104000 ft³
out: 5500 ft³
